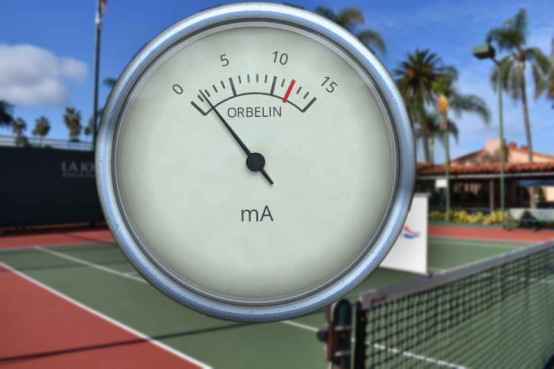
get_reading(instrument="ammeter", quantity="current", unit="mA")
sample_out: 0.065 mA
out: 1.5 mA
